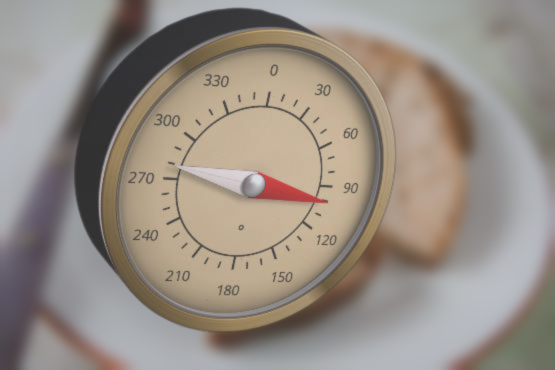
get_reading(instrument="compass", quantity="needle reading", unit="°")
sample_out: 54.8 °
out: 100 °
